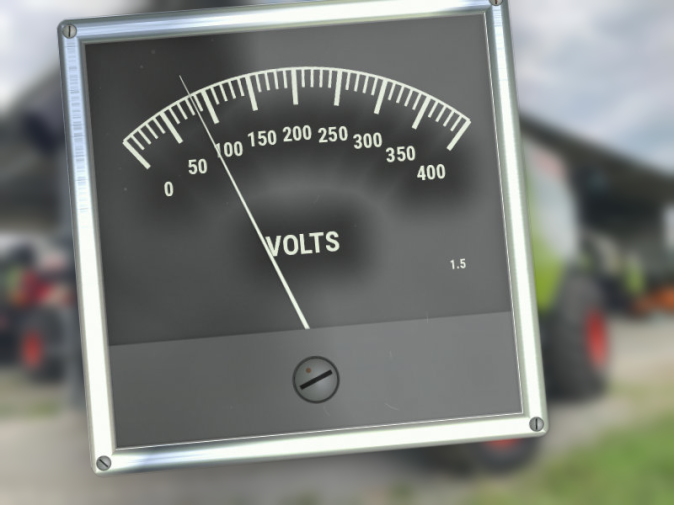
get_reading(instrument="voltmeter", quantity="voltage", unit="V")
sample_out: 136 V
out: 85 V
